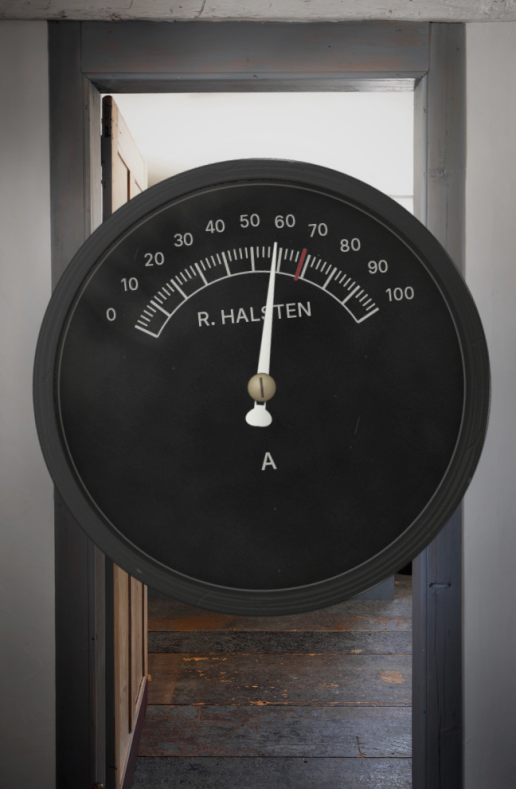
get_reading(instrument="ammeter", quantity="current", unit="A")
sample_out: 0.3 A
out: 58 A
